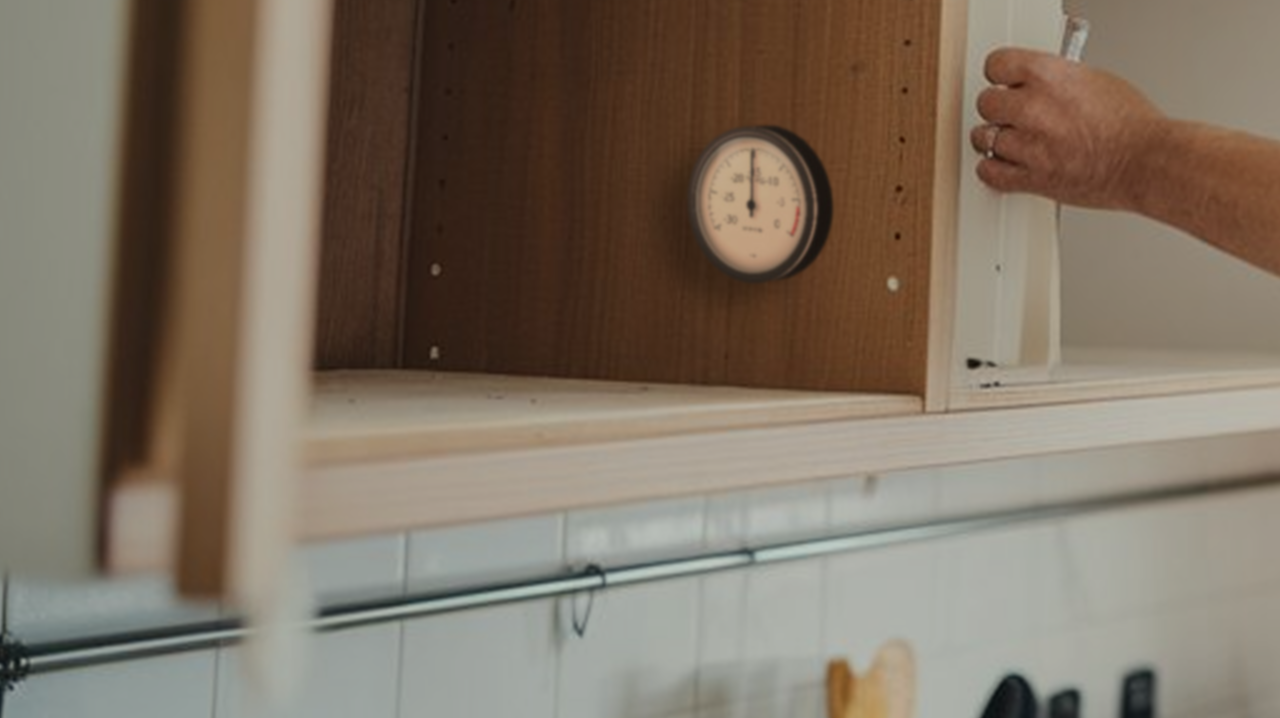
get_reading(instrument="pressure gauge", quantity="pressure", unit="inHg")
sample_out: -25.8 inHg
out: -15 inHg
